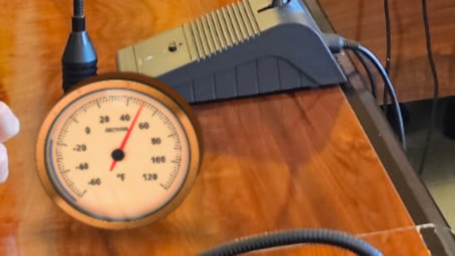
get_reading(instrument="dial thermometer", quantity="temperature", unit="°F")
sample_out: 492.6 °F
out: 50 °F
